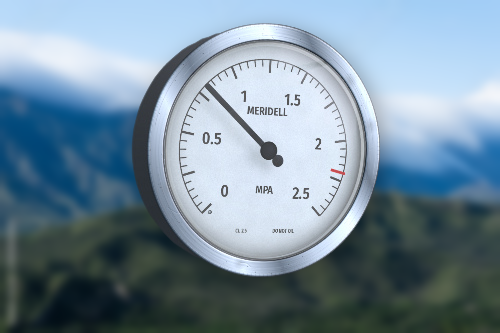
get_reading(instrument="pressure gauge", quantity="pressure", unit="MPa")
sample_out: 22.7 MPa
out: 0.8 MPa
